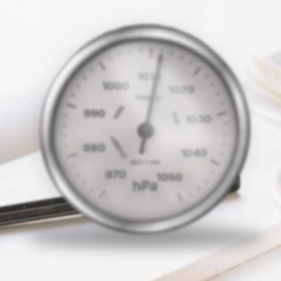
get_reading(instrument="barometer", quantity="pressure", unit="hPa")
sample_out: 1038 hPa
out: 1012 hPa
